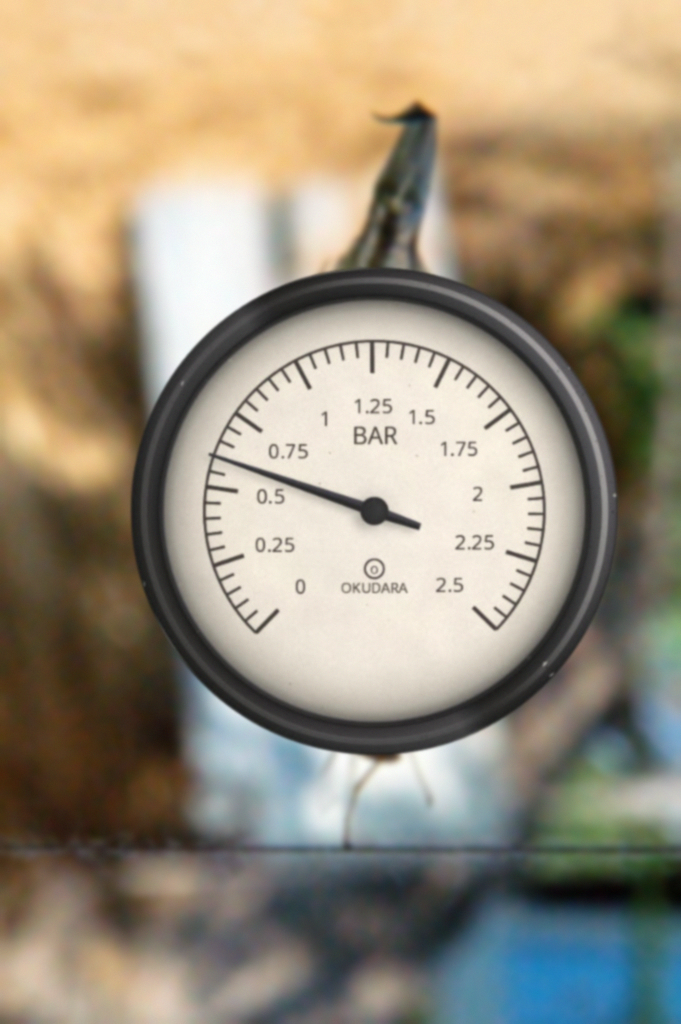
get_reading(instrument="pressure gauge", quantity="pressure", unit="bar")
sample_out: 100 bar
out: 0.6 bar
